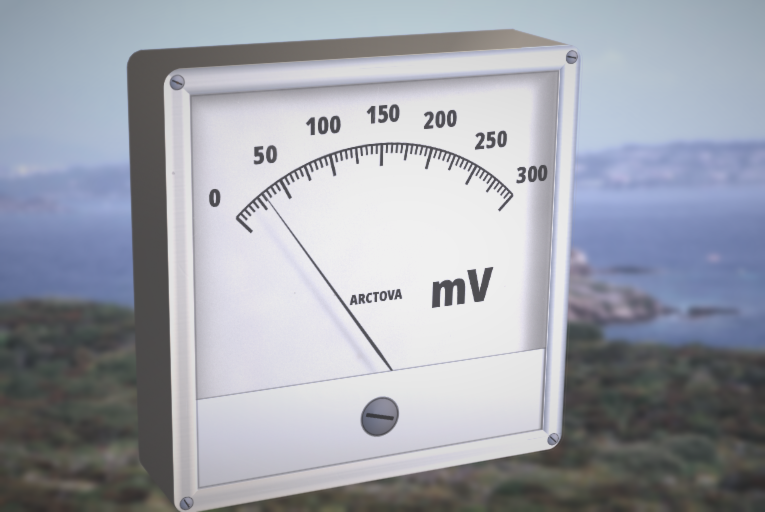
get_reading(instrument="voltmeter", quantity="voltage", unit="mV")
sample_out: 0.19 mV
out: 30 mV
